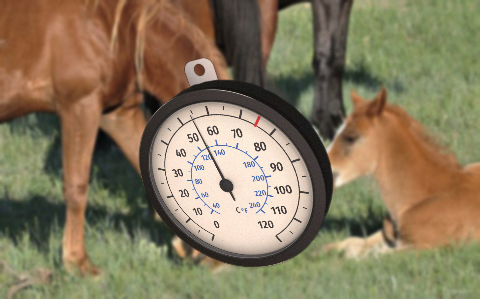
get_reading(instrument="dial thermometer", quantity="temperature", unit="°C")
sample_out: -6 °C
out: 55 °C
